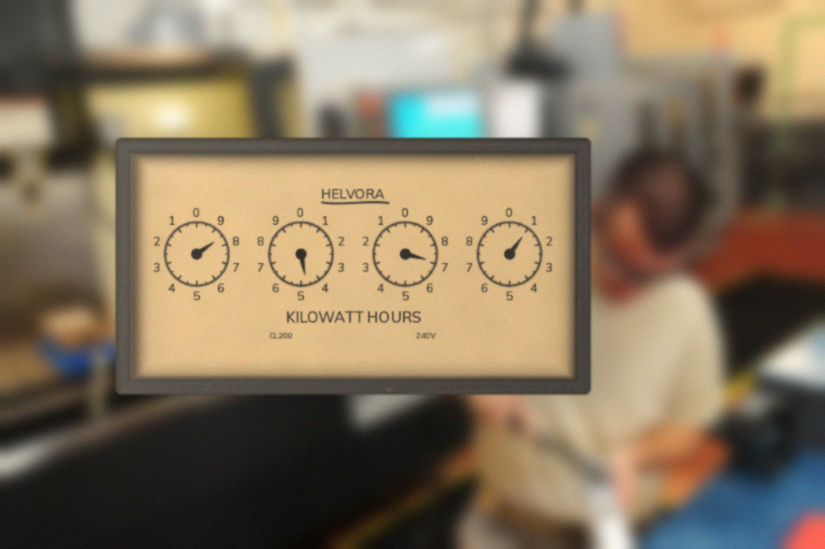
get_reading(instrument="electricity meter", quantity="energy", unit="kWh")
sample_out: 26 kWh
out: 8471 kWh
